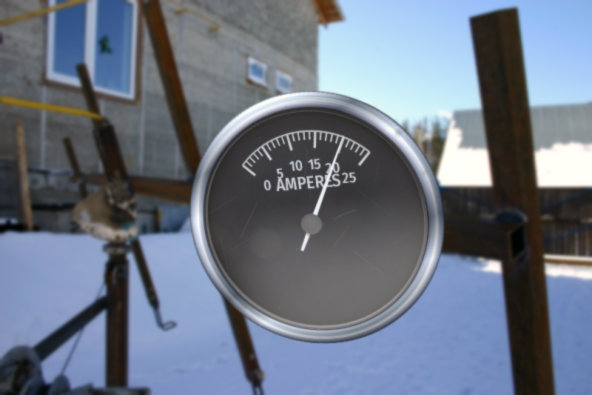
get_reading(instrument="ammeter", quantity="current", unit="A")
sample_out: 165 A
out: 20 A
